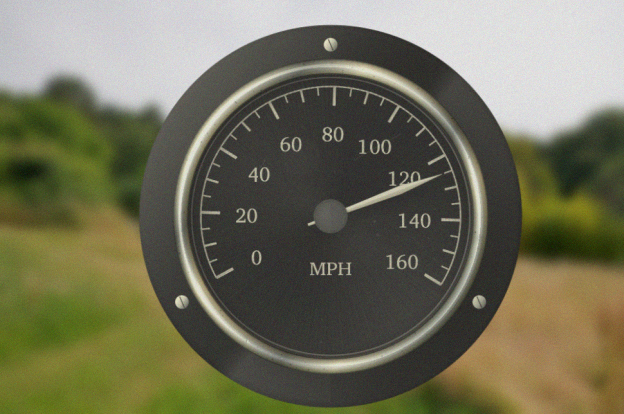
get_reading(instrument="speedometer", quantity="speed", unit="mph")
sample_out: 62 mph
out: 125 mph
